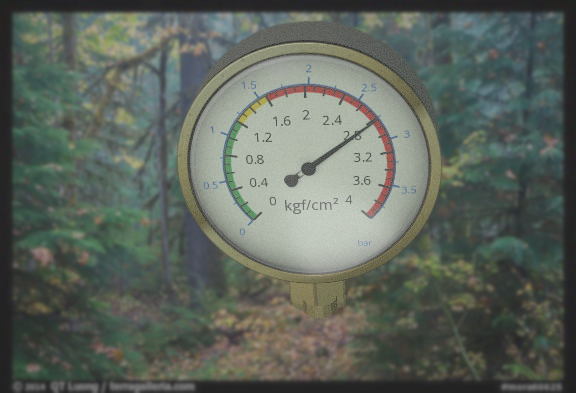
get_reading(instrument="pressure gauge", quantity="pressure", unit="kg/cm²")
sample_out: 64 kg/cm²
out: 2.8 kg/cm²
